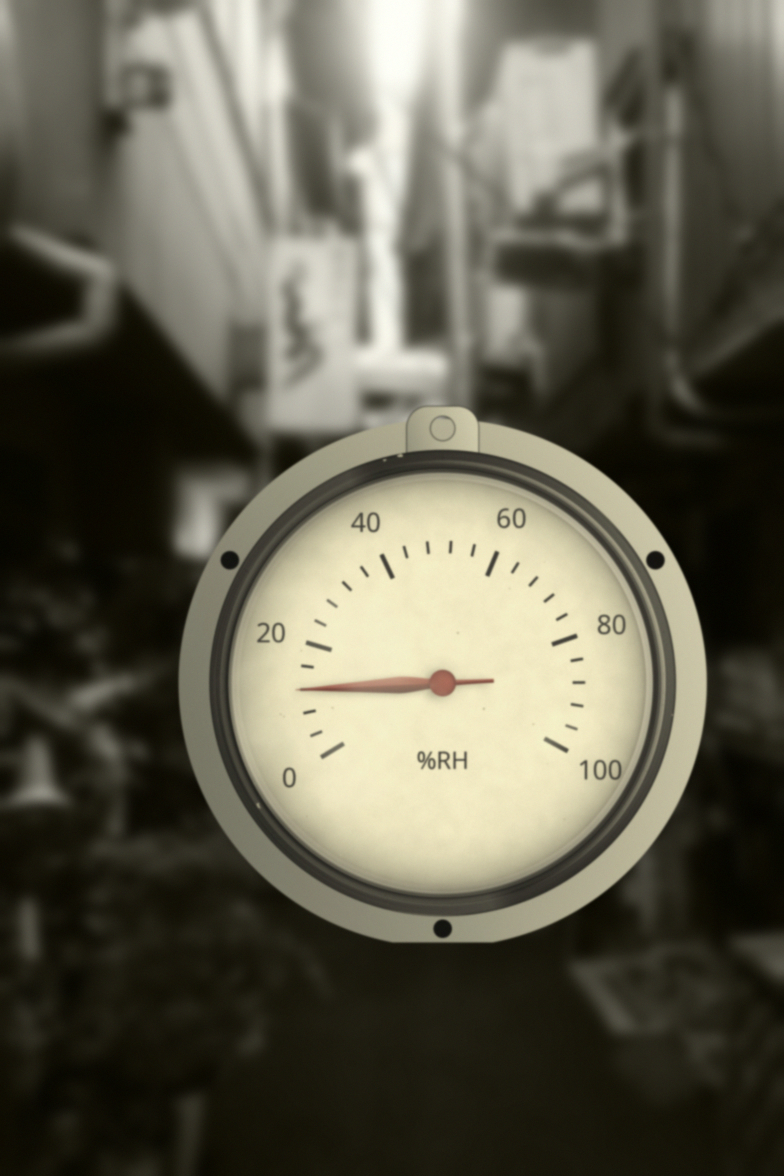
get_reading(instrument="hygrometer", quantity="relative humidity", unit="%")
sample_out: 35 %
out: 12 %
